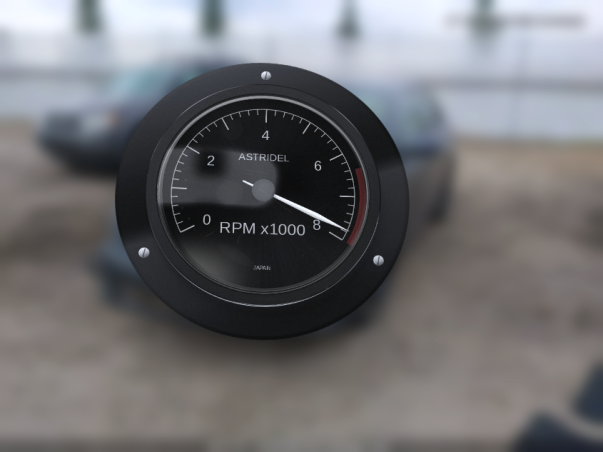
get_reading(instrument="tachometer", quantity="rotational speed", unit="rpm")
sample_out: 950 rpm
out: 7800 rpm
